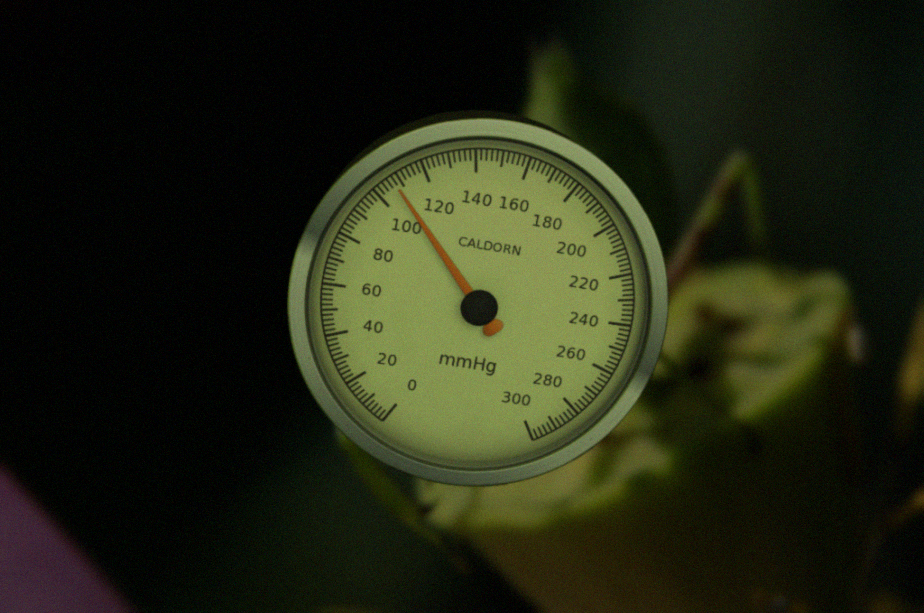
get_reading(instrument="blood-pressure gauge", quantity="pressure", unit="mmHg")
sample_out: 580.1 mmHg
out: 108 mmHg
